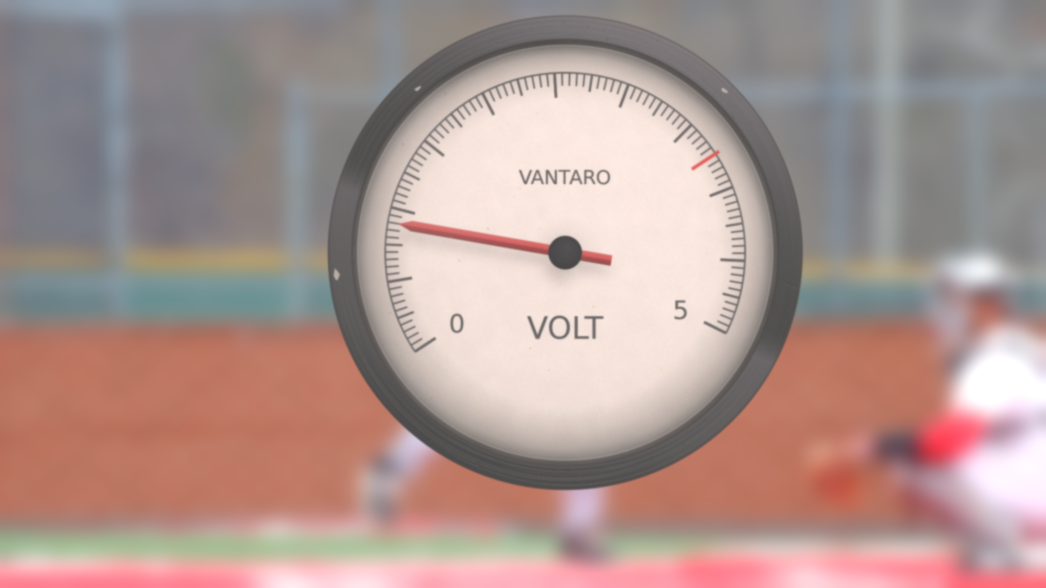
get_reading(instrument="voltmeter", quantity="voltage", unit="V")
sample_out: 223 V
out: 0.9 V
